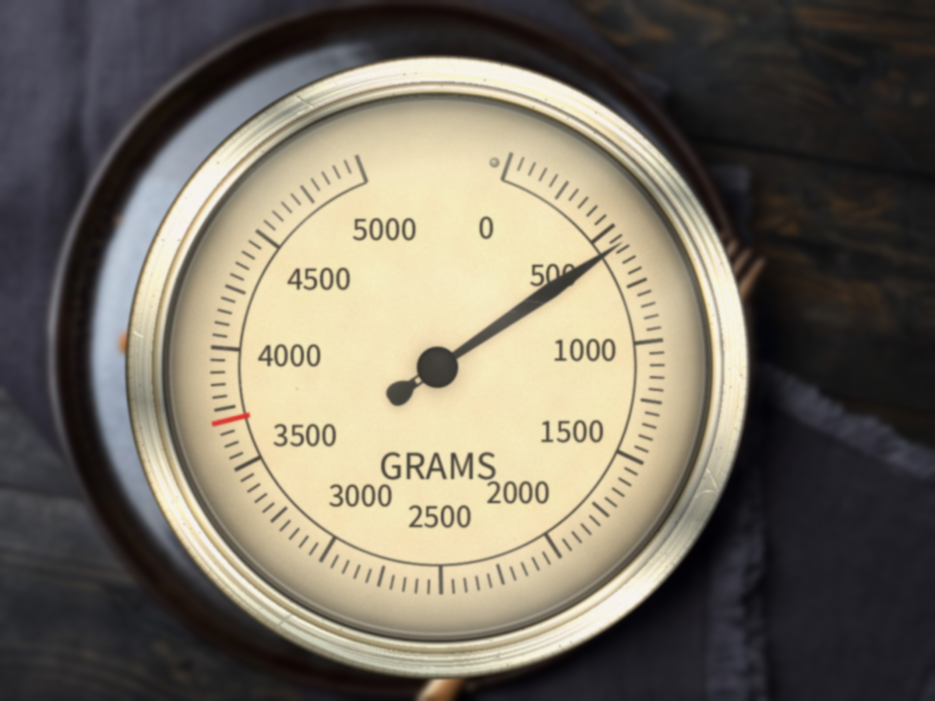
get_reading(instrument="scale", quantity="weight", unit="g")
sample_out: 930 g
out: 575 g
